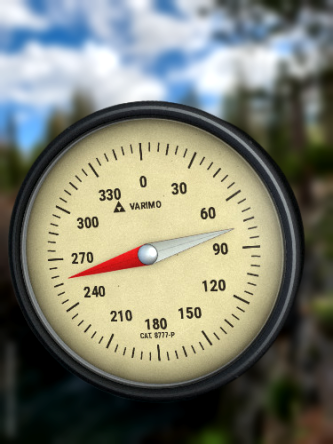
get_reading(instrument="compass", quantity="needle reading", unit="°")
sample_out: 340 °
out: 257.5 °
